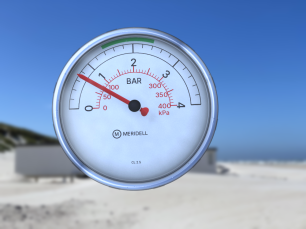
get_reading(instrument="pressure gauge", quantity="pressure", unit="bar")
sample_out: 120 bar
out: 0.7 bar
